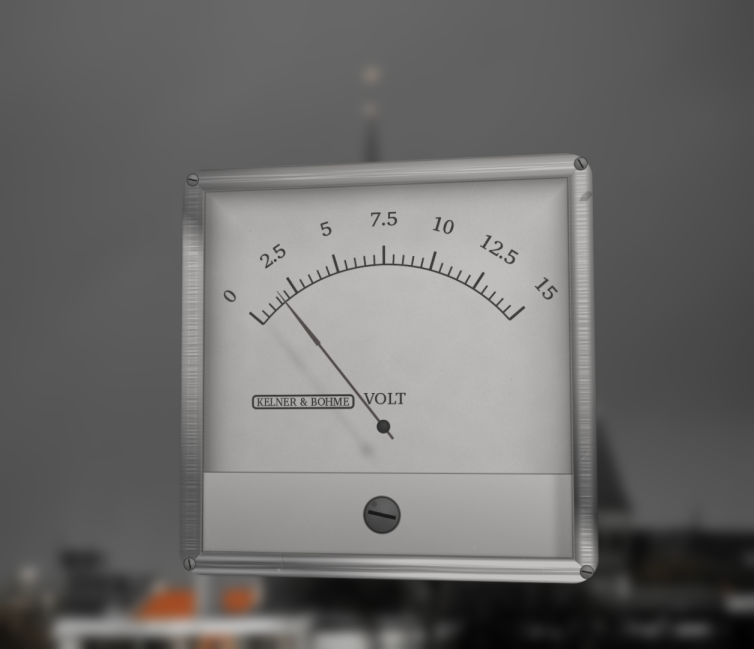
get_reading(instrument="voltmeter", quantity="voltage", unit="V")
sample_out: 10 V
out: 1.75 V
